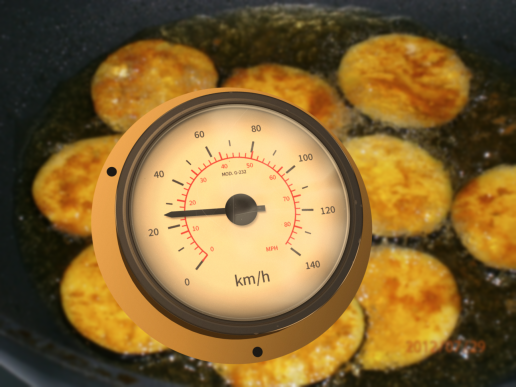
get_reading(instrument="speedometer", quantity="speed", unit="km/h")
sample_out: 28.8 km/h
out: 25 km/h
